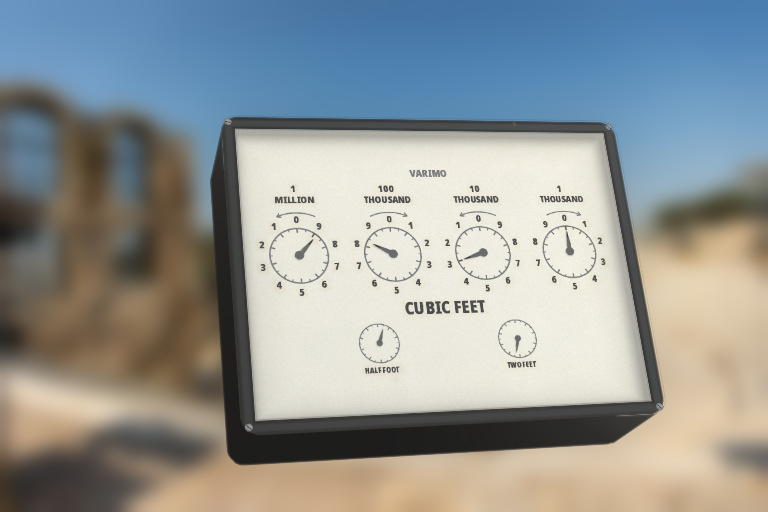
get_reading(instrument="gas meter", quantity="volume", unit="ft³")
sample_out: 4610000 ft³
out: 883000 ft³
